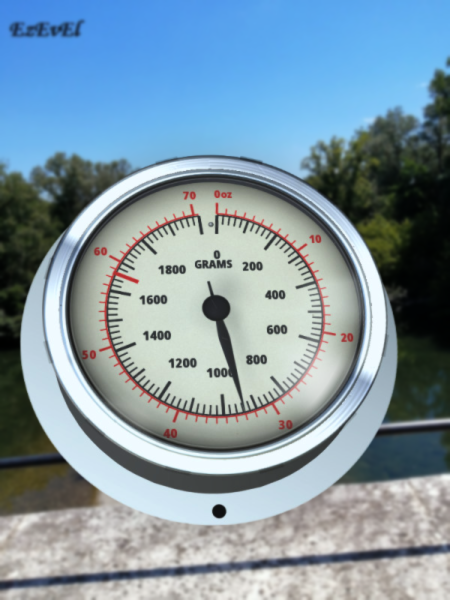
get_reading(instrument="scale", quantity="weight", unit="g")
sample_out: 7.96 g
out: 940 g
